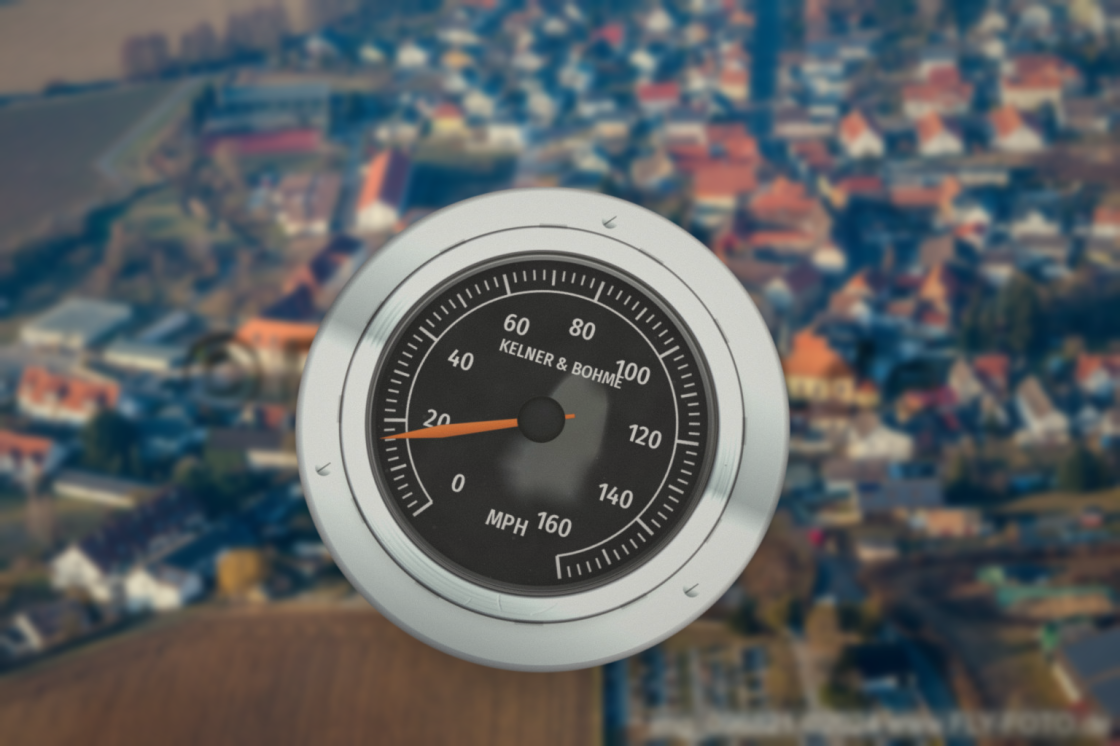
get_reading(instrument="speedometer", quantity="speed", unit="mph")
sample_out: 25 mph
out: 16 mph
